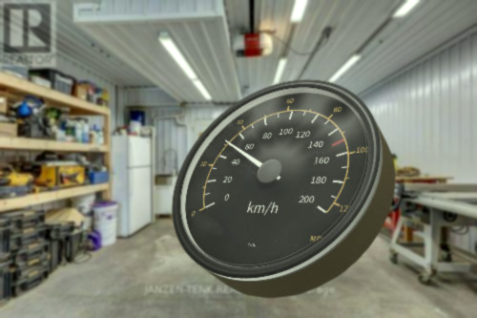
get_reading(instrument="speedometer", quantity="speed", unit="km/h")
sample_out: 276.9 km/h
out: 50 km/h
